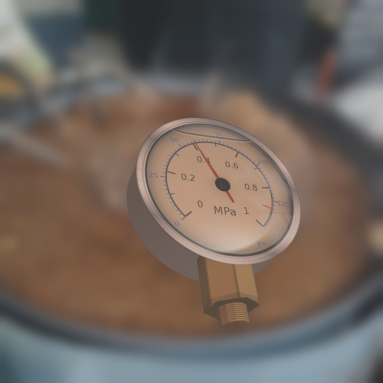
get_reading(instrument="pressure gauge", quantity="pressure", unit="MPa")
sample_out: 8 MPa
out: 0.4 MPa
